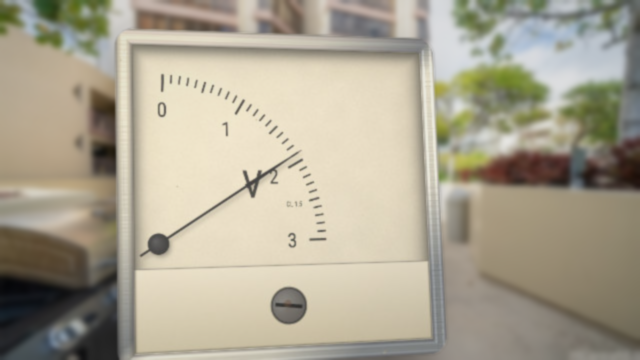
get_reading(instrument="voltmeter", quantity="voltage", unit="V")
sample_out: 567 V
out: 1.9 V
